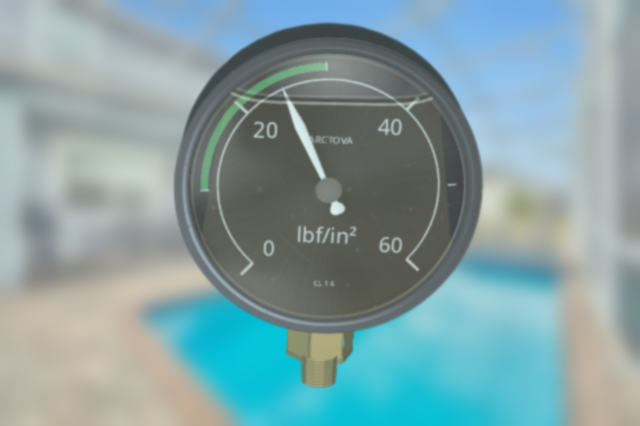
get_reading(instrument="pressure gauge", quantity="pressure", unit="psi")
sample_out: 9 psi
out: 25 psi
